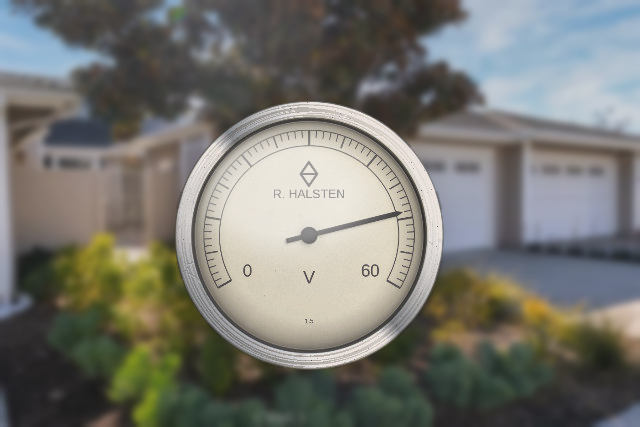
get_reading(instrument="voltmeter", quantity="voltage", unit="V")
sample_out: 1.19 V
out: 49 V
